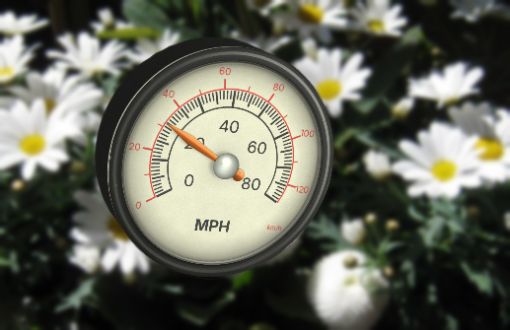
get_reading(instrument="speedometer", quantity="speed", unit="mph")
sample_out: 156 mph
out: 20 mph
